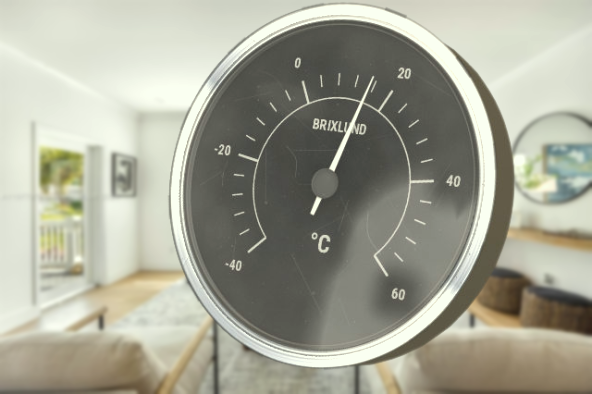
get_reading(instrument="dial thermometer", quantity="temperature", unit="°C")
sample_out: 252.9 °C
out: 16 °C
